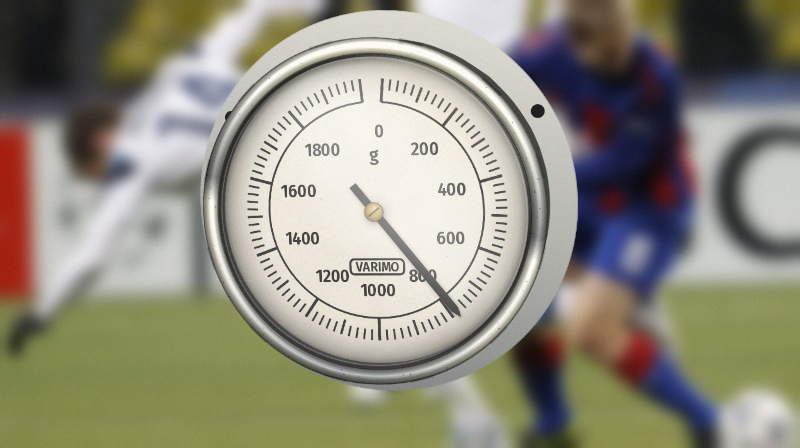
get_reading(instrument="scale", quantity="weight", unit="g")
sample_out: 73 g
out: 780 g
